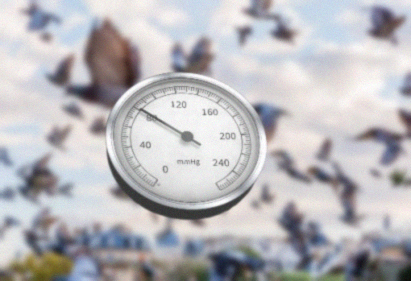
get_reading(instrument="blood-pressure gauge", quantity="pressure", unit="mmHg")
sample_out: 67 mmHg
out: 80 mmHg
